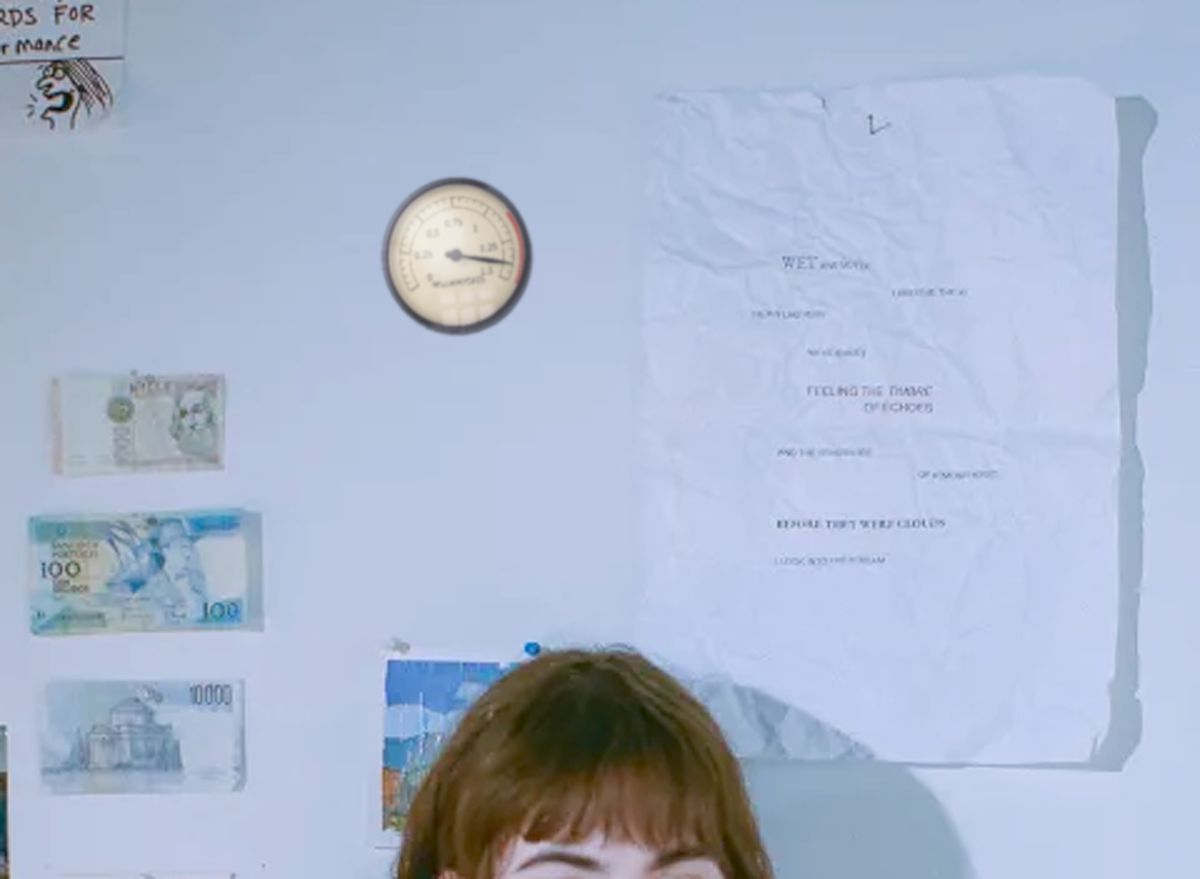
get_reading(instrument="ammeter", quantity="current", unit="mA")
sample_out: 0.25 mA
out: 1.4 mA
